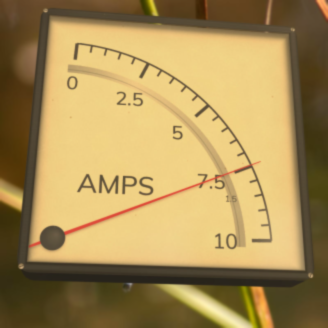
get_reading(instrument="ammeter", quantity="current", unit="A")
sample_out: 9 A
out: 7.5 A
